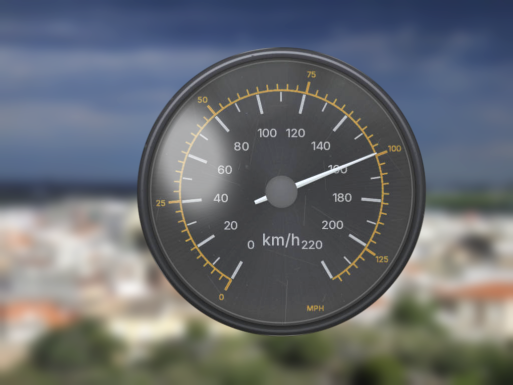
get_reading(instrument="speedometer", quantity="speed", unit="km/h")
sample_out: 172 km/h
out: 160 km/h
